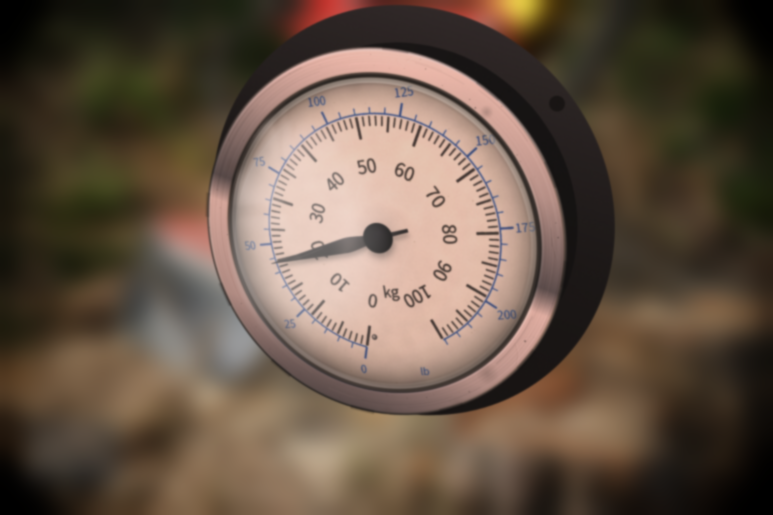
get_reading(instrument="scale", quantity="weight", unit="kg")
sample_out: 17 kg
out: 20 kg
